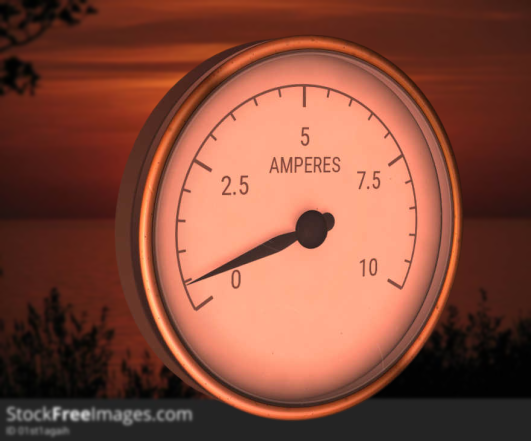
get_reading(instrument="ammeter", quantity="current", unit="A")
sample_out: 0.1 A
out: 0.5 A
